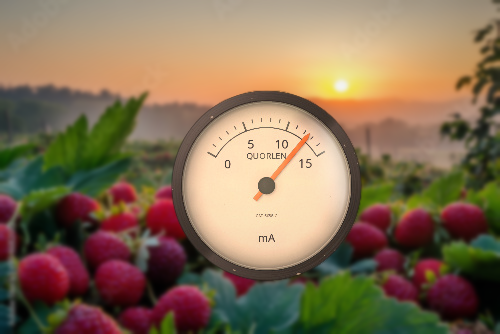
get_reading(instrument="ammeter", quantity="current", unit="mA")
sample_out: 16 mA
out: 12.5 mA
